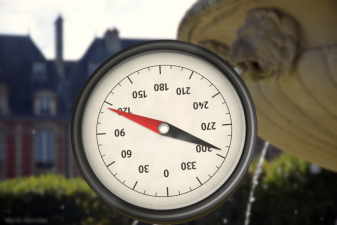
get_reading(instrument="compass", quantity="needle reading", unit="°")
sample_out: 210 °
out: 115 °
